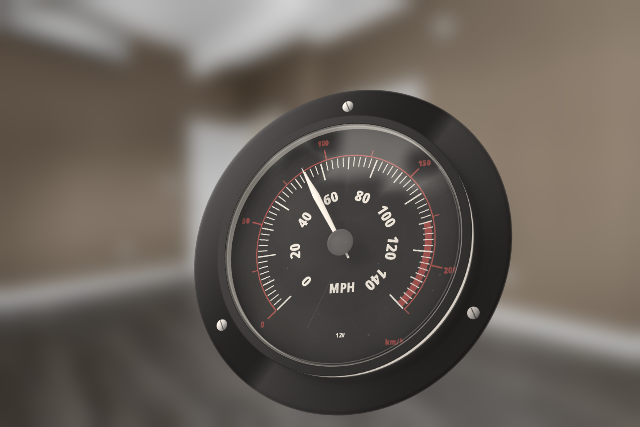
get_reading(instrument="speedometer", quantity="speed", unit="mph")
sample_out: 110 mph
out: 54 mph
